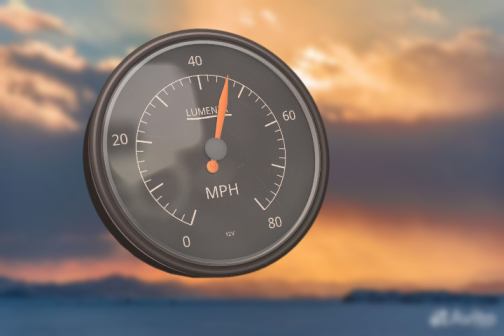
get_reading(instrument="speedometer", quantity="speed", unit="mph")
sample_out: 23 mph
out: 46 mph
